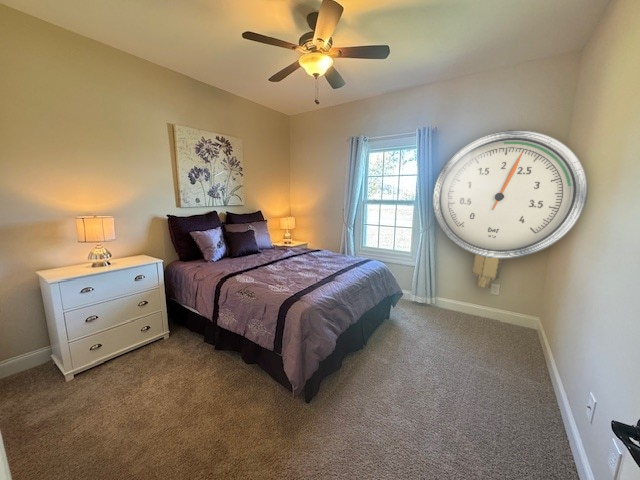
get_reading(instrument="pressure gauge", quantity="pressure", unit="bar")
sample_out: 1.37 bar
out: 2.25 bar
